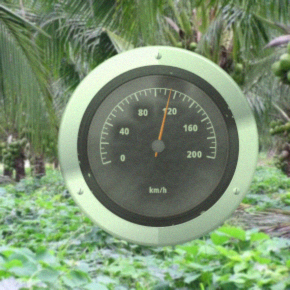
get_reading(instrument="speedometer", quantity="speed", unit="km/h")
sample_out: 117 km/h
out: 115 km/h
